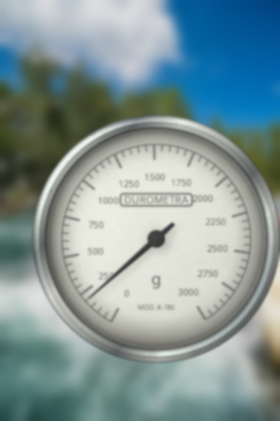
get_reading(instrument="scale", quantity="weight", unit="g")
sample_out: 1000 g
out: 200 g
